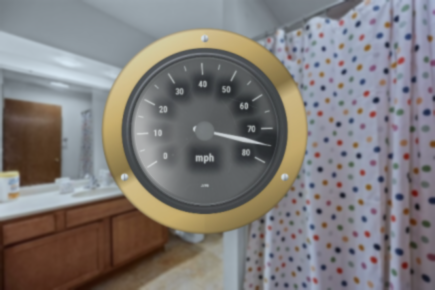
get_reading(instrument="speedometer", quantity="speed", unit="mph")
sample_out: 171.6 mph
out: 75 mph
